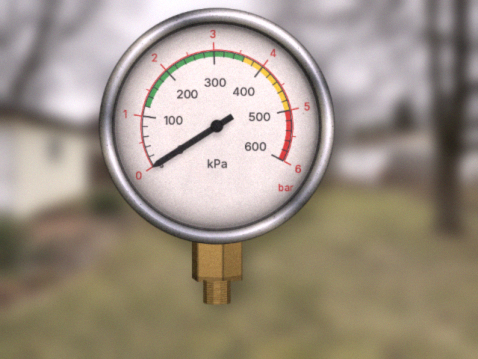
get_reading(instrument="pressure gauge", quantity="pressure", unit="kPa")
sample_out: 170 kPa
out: 0 kPa
